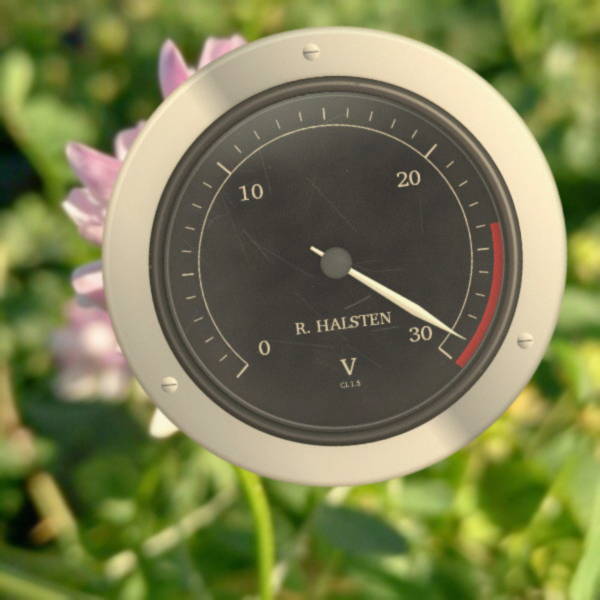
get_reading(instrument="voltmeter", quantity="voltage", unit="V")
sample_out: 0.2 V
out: 29 V
